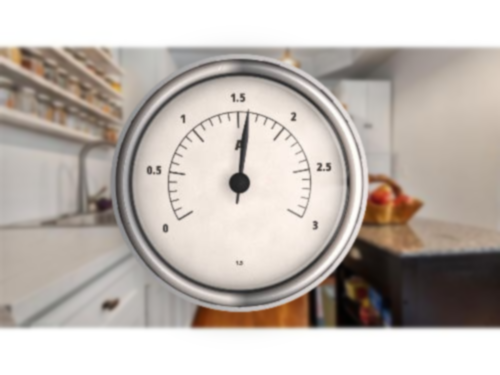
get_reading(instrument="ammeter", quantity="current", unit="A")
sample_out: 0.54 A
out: 1.6 A
